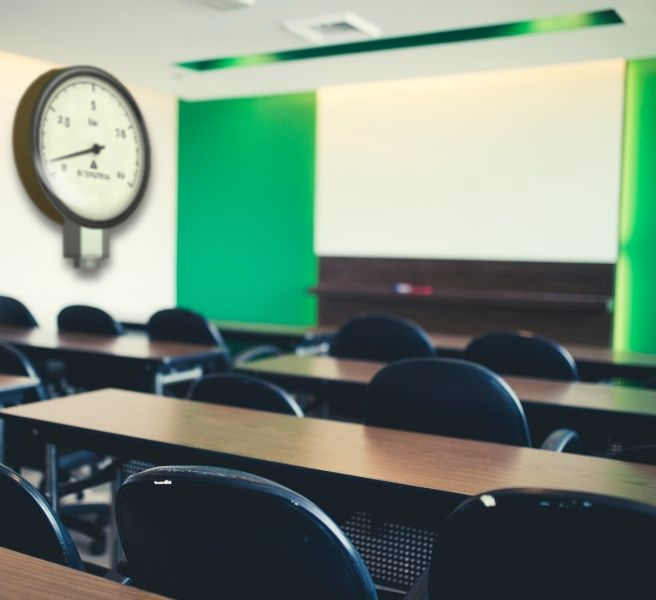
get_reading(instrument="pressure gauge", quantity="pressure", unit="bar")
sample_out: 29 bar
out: 0.5 bar
